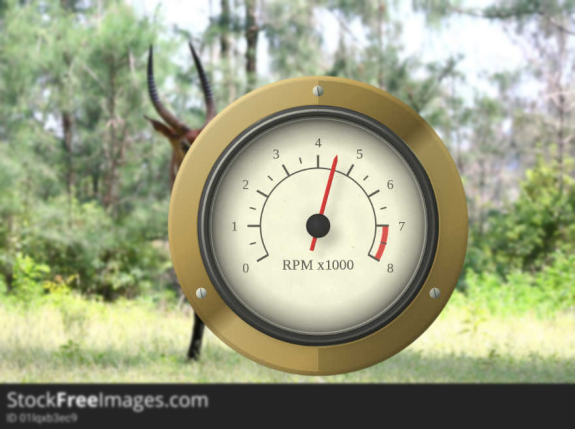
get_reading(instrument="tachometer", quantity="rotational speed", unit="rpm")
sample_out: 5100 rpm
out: 4500 rpm
